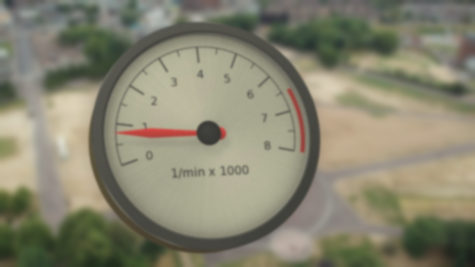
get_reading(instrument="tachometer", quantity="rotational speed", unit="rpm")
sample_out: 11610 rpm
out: 750 rpm
